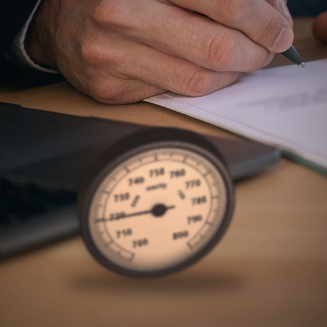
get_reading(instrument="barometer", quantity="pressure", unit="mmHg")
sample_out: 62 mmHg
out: 720 mmHg
